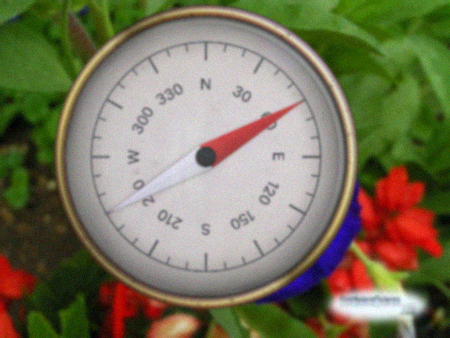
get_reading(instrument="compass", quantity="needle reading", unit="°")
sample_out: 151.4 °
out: 60 °
